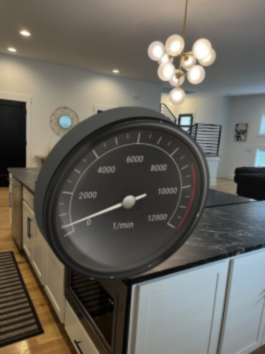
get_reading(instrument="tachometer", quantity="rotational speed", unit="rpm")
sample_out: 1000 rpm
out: 500 rpm
